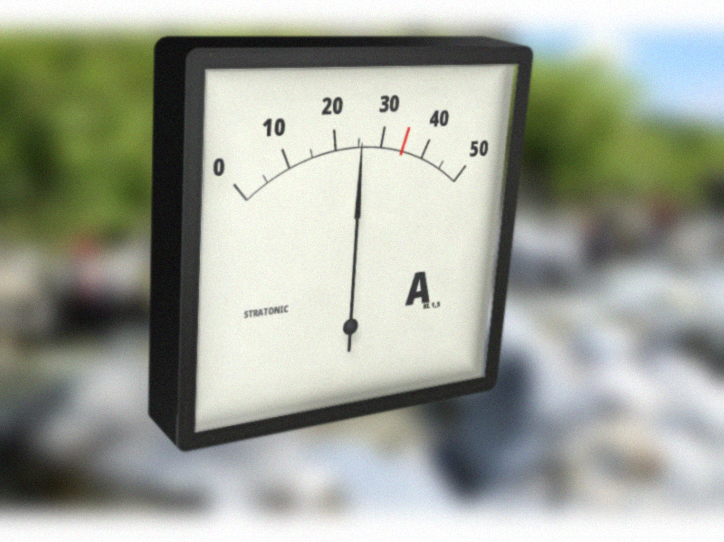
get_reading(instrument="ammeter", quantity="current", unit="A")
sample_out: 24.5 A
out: 25 A
